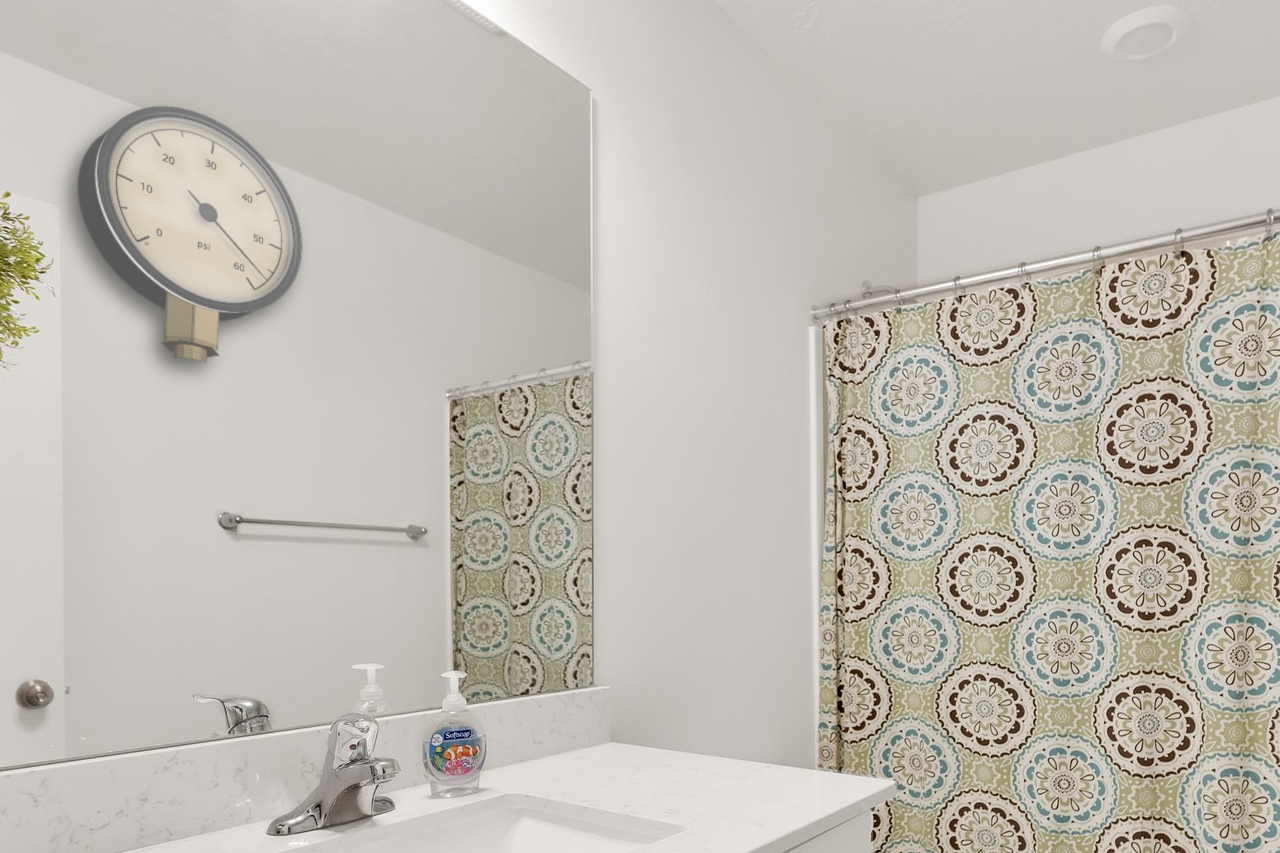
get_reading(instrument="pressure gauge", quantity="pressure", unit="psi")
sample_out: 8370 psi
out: 57.5 psi
